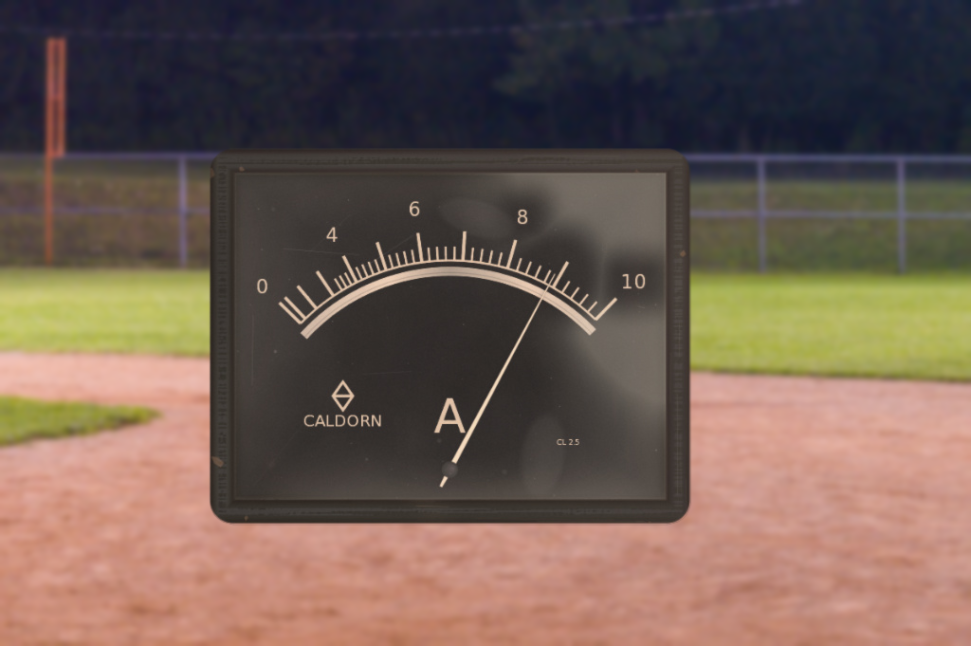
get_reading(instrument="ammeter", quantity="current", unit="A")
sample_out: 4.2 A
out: 8.9 A
